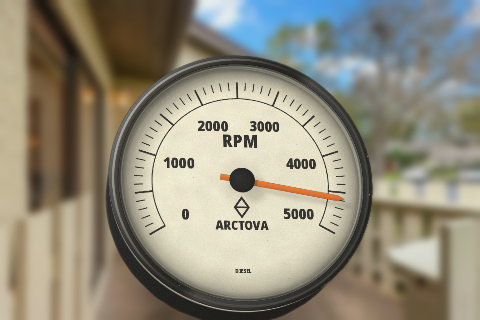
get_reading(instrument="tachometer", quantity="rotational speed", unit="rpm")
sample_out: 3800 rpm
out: 4600 rpm
